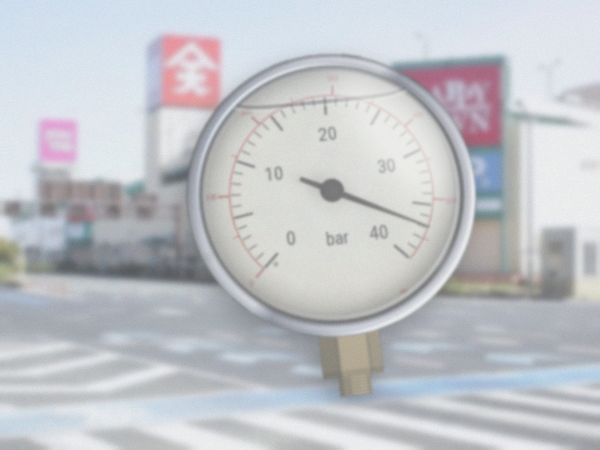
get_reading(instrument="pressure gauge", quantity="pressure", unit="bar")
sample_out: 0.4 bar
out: 37 bar
